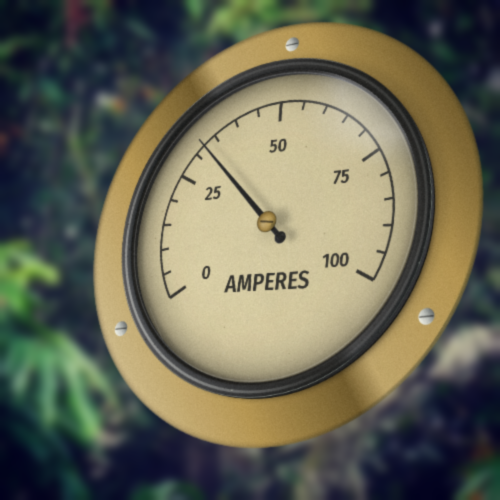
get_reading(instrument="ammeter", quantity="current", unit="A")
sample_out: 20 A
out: 32.5 A
